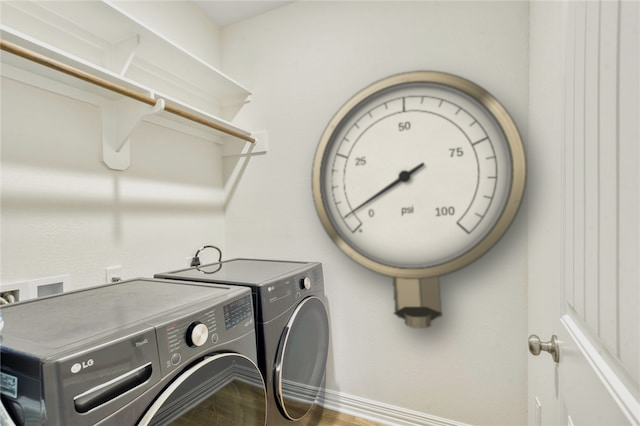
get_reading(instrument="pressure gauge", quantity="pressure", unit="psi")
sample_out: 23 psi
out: 5 psi
